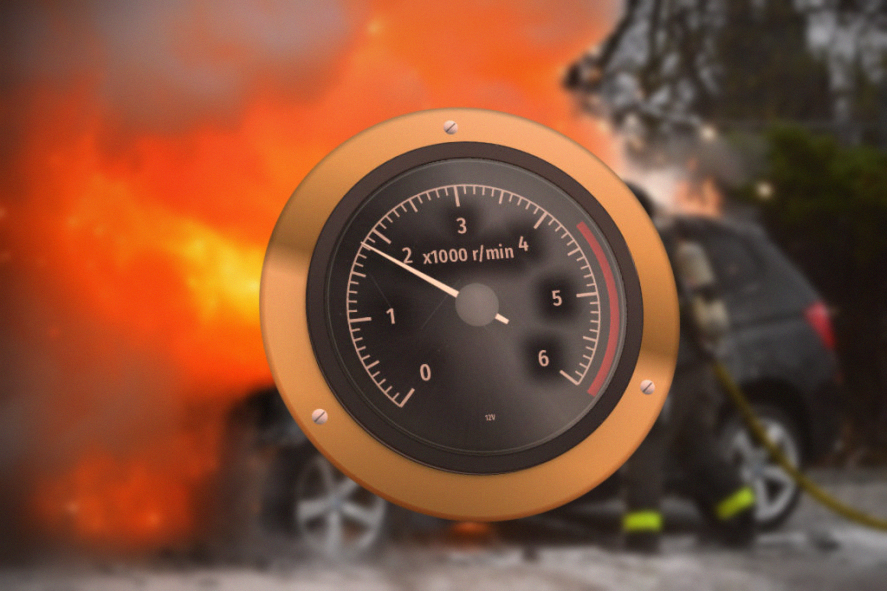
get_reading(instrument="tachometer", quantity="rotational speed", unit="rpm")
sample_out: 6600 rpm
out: 1800 rpm
